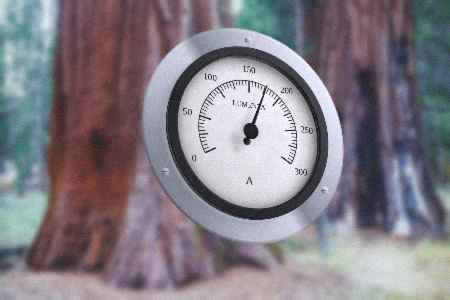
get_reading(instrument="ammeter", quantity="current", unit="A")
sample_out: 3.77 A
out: 175 A
